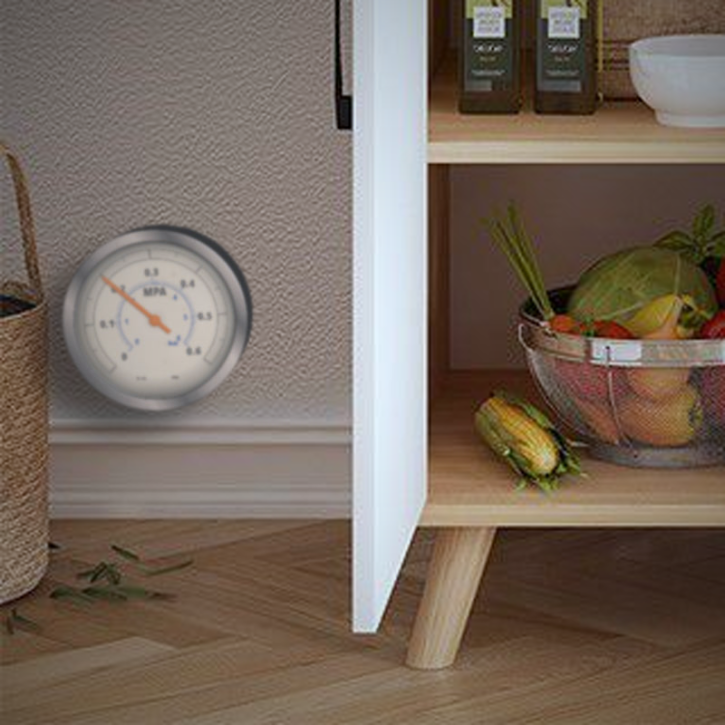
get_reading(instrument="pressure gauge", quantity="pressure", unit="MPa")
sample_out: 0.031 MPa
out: 0.2 MPa
